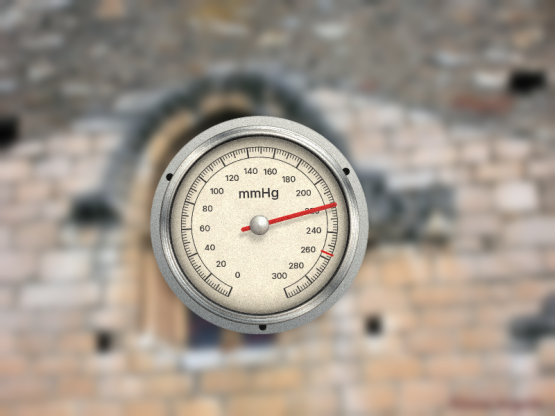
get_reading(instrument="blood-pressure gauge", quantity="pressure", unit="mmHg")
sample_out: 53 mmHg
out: 220 mmHg
